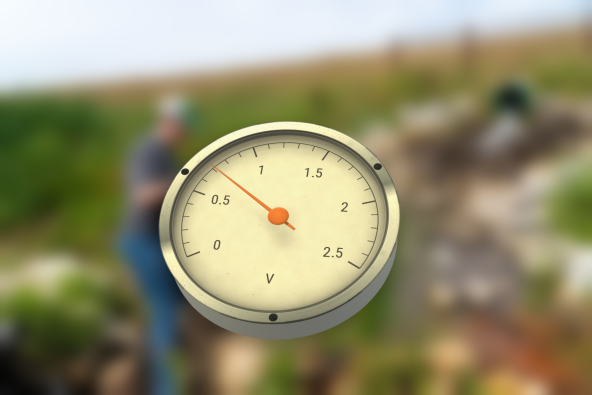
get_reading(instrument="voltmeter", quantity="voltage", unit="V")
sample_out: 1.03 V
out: 0.7 V
